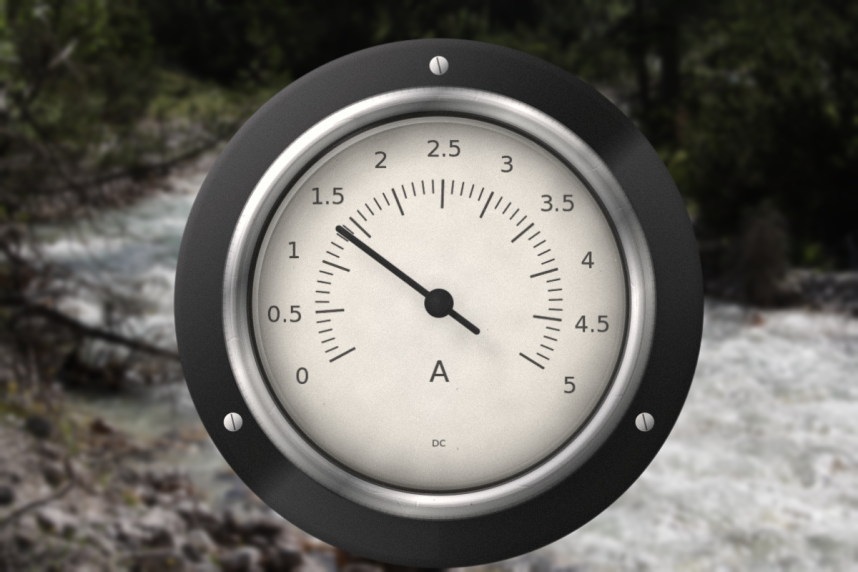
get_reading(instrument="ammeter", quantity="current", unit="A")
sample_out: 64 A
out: 1.35 A
